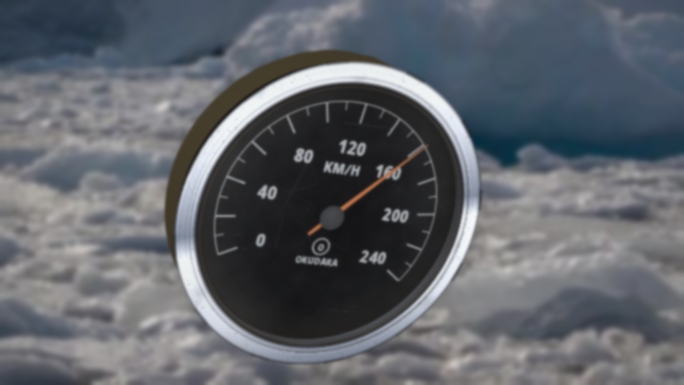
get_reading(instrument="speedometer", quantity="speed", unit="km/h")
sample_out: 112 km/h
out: 160 km/h
